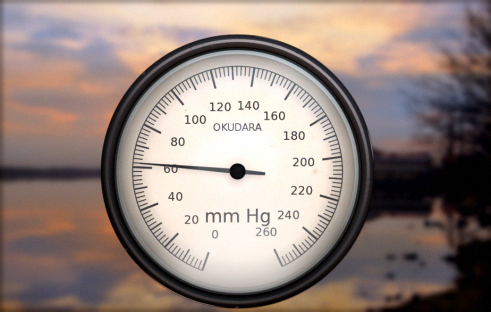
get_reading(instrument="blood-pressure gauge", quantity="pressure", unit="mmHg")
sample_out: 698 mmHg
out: 62 mmHg
